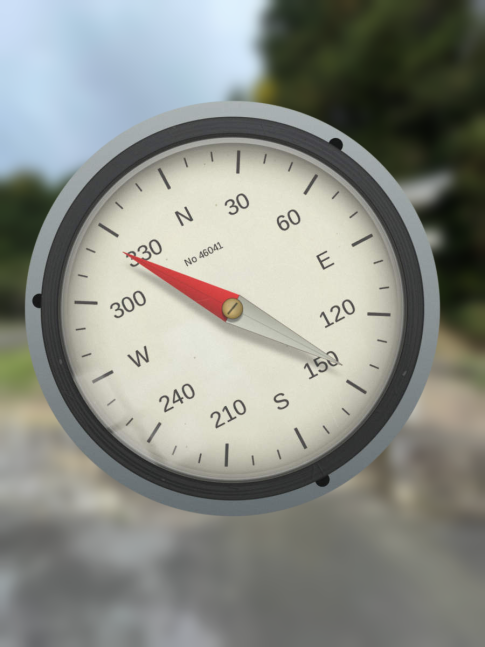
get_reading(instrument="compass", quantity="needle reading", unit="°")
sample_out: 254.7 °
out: 325 °
